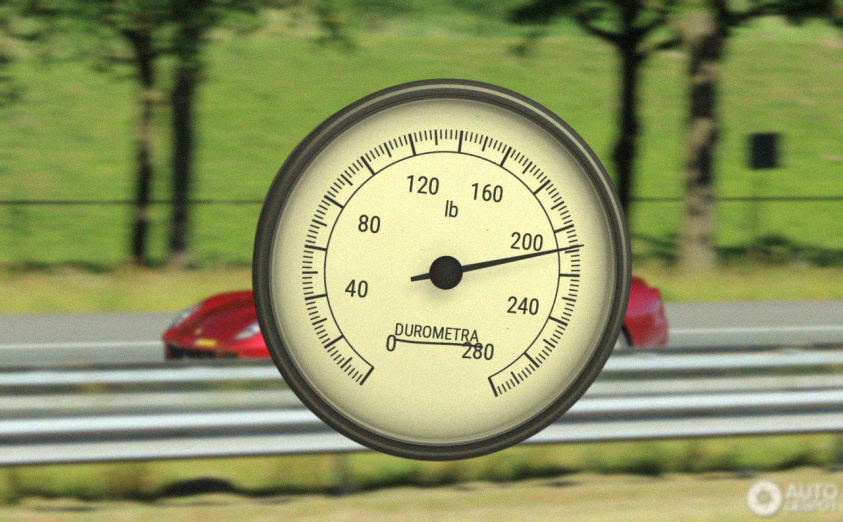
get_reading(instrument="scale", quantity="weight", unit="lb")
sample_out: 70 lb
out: 208 lb
